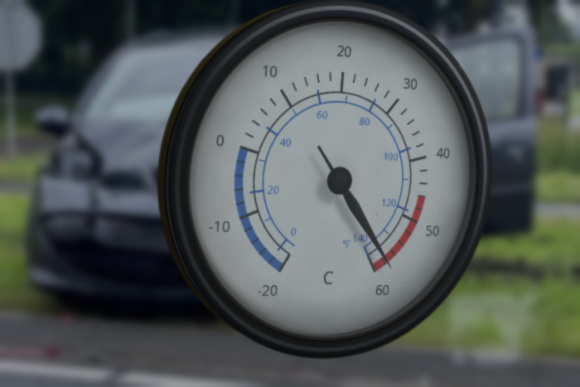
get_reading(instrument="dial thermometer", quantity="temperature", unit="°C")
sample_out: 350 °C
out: 58 °C
